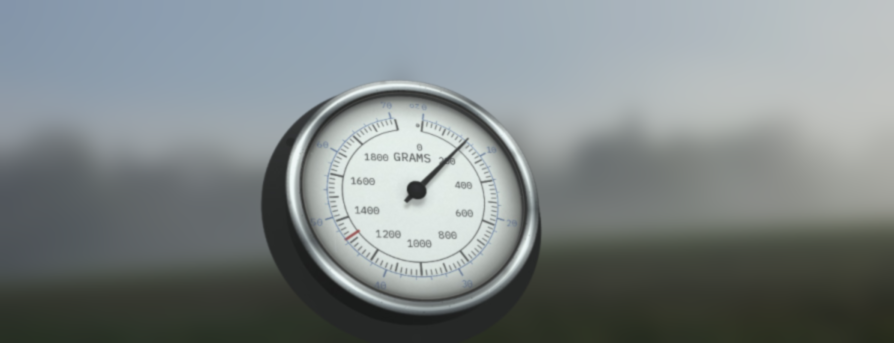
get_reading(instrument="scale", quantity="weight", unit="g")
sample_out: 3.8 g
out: 200 g
